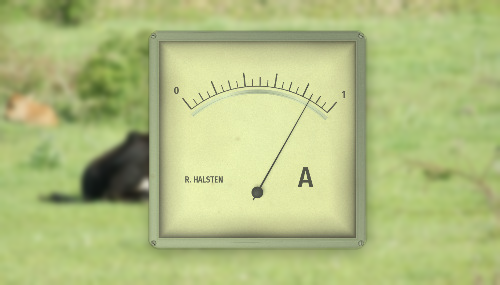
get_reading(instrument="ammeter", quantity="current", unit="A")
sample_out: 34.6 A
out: 0.85 A
